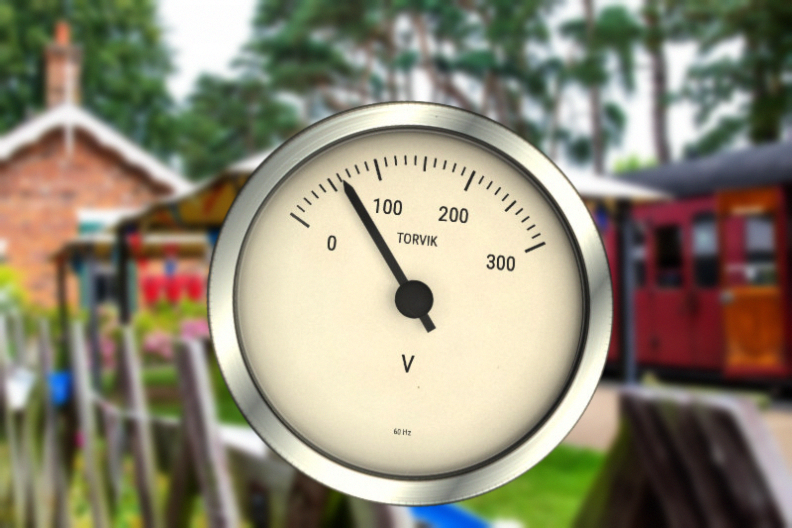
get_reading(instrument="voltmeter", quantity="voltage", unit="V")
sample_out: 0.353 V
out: 60 V
